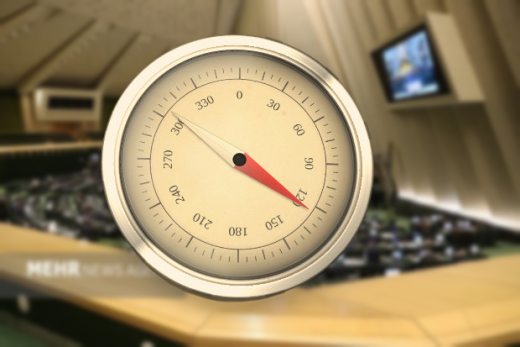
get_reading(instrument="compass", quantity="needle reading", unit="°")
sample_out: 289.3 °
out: 125 °
